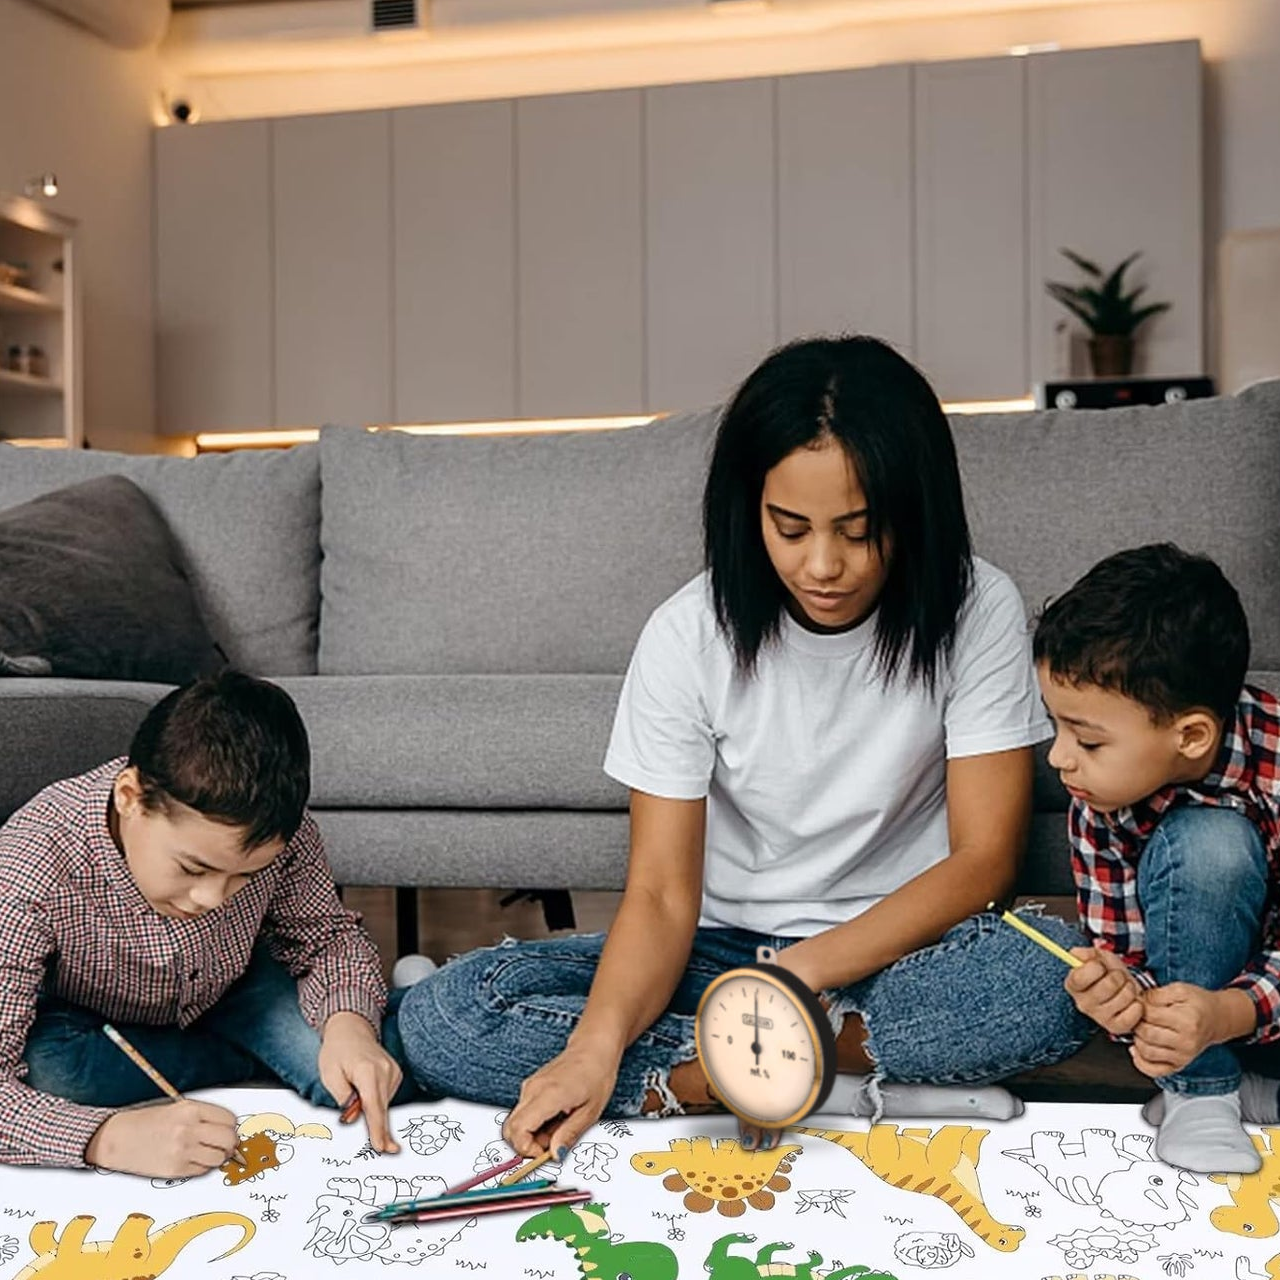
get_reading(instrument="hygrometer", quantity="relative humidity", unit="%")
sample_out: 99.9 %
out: 50 %
